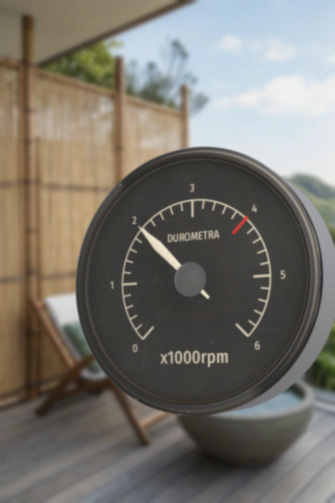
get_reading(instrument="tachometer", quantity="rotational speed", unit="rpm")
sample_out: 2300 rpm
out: 2000 rpm
